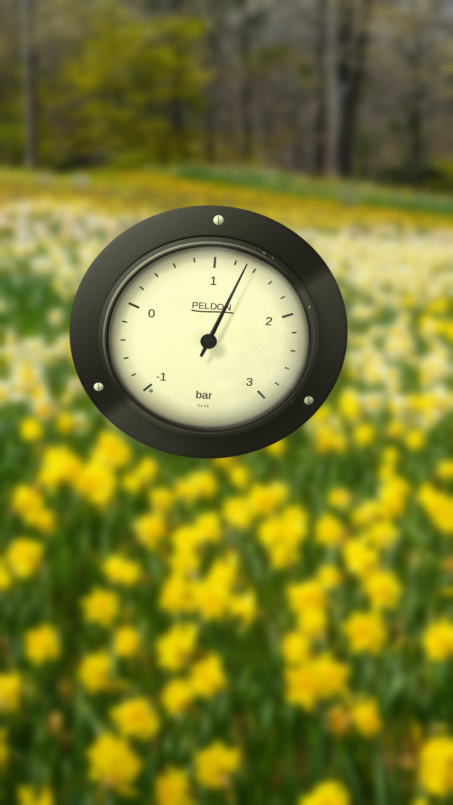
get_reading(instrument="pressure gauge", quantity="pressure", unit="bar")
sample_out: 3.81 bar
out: 1.3 bar
